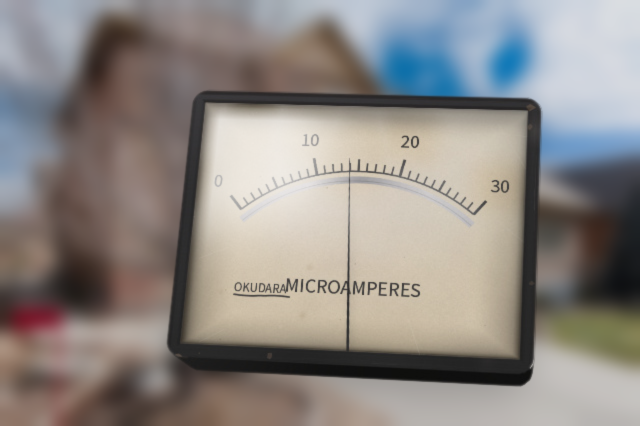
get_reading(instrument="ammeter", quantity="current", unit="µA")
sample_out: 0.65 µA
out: 14 µA
